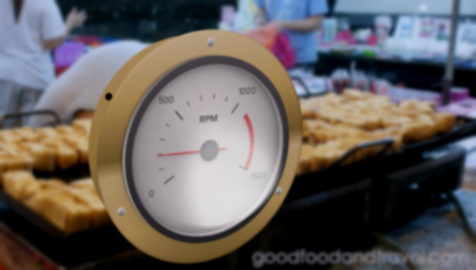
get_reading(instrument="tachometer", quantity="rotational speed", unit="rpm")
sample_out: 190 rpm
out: 200 rpm
